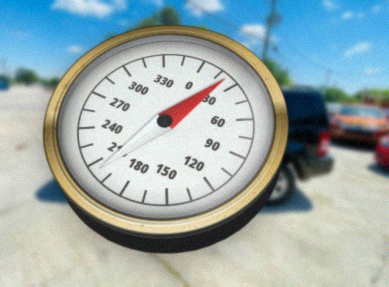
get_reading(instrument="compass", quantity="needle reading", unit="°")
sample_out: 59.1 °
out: 22.5 °
